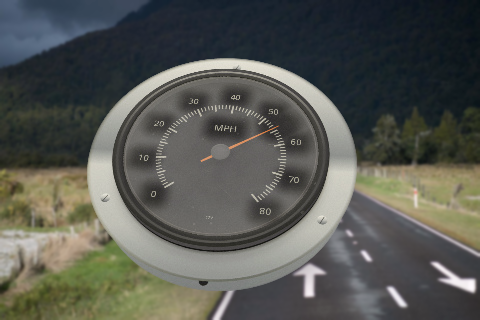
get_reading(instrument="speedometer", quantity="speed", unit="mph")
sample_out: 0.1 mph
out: 55 mph
